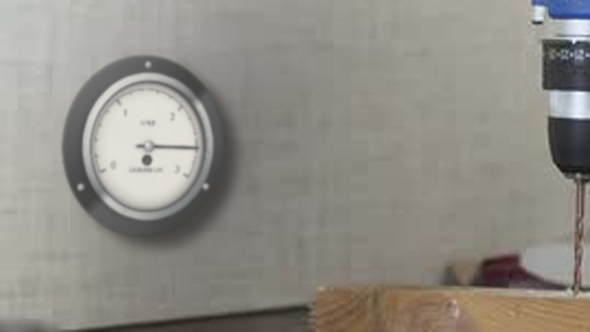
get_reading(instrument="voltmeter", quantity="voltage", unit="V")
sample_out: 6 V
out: 2.6 V
